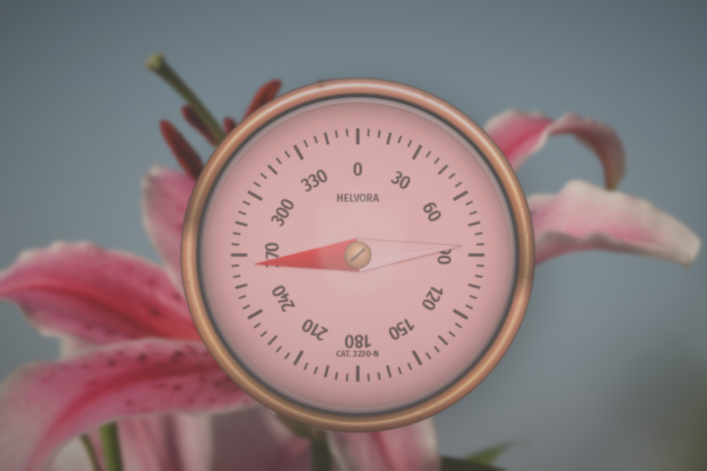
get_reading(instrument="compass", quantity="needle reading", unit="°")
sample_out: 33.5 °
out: 265 °
